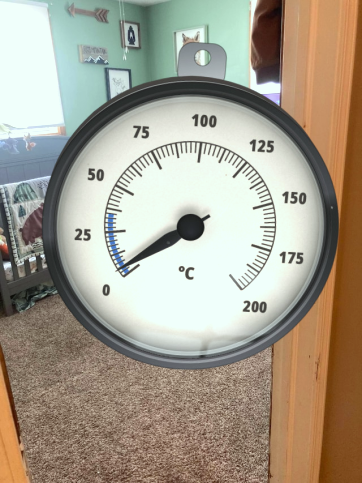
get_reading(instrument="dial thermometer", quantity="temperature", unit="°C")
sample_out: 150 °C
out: 5 °C
